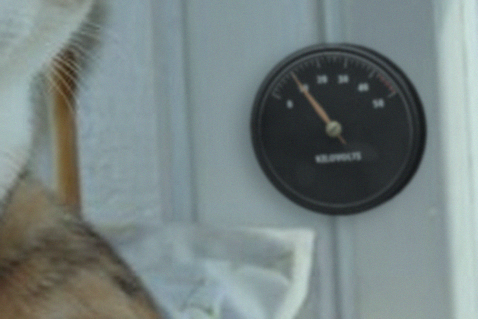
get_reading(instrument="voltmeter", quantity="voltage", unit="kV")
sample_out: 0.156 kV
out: 10 kV
